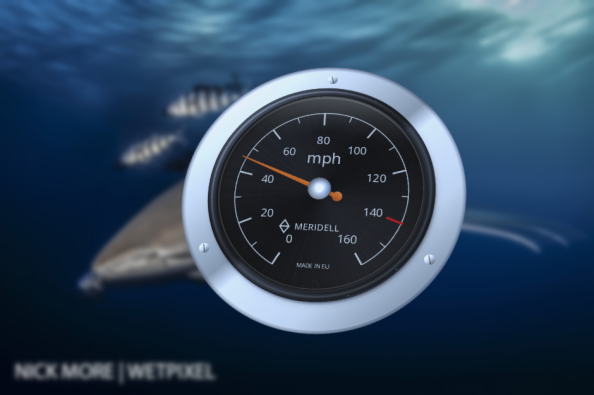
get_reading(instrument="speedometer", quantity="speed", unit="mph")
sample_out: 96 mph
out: 45 mph
